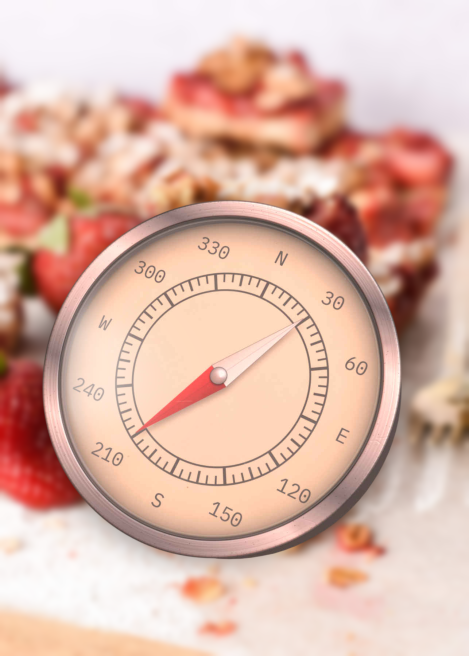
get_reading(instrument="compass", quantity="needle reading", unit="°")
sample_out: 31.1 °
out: 210 °
